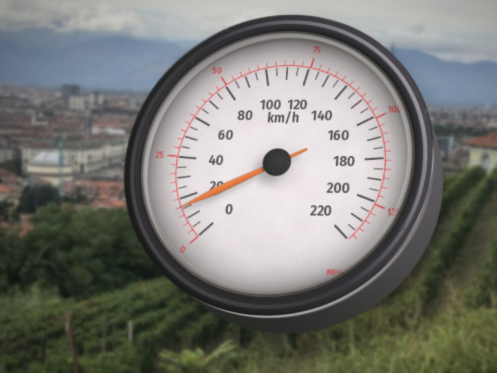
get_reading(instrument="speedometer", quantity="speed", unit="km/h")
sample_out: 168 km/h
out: 15 km/h
